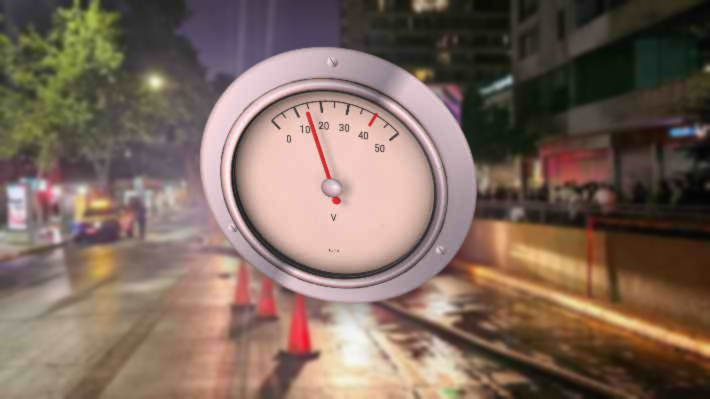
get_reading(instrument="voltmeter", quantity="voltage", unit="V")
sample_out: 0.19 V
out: 15 V
